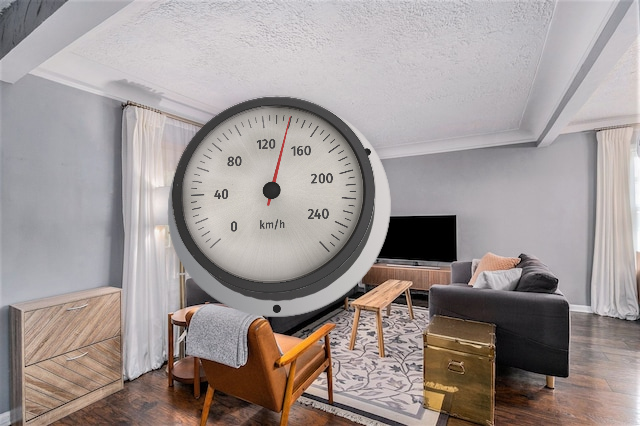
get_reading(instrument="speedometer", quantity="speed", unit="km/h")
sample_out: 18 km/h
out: 140 km/h
